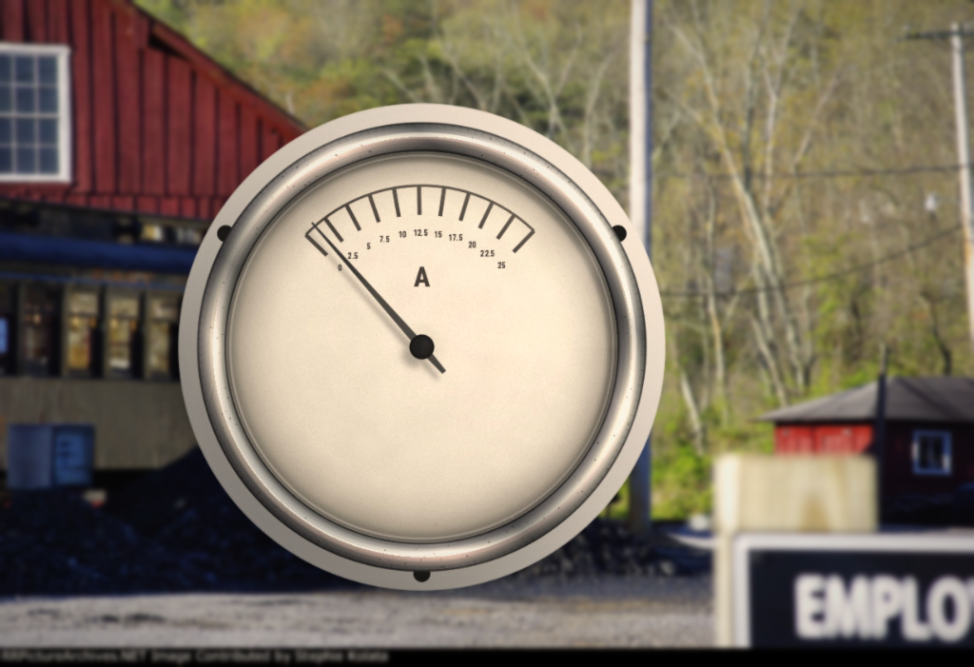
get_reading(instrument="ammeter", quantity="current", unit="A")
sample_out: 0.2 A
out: 1.25 A
